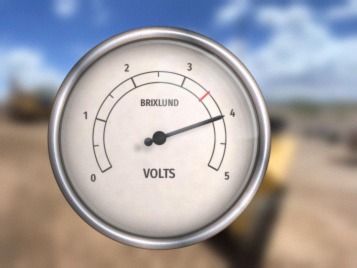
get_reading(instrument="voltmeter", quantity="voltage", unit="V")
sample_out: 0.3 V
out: 4 V
